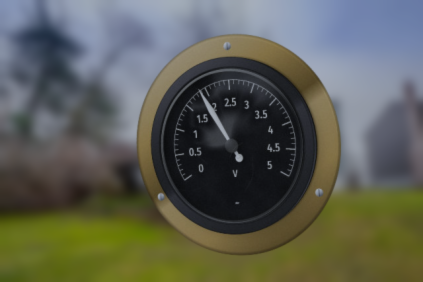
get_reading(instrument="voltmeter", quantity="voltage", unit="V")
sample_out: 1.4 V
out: 1.9 V
